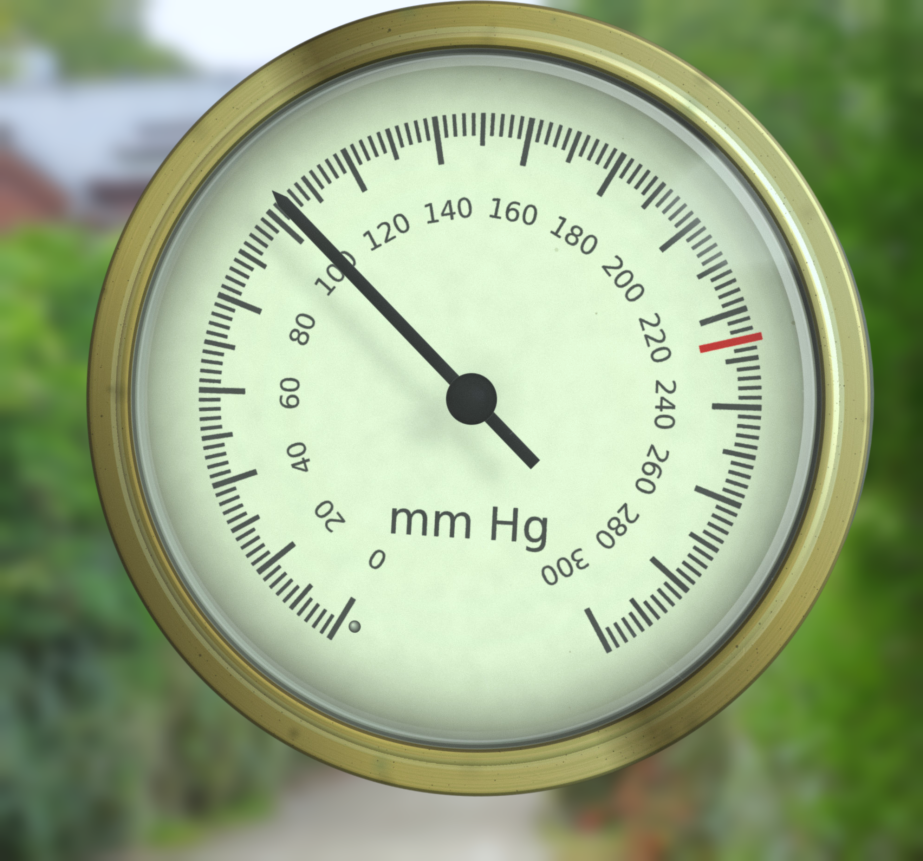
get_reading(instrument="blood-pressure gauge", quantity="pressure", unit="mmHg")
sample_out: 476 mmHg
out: 104 mmHg
